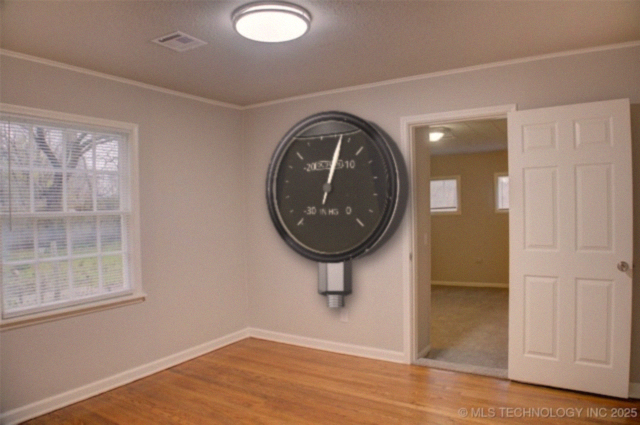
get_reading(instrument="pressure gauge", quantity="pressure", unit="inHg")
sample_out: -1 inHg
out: -13 inHg
